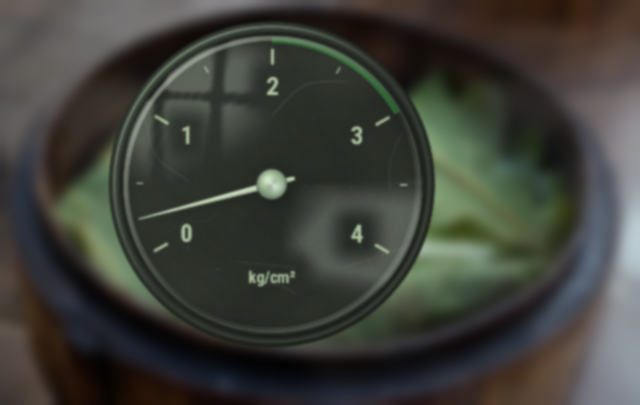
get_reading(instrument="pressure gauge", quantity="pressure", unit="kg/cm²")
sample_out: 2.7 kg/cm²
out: 0.25 kg/cm²
